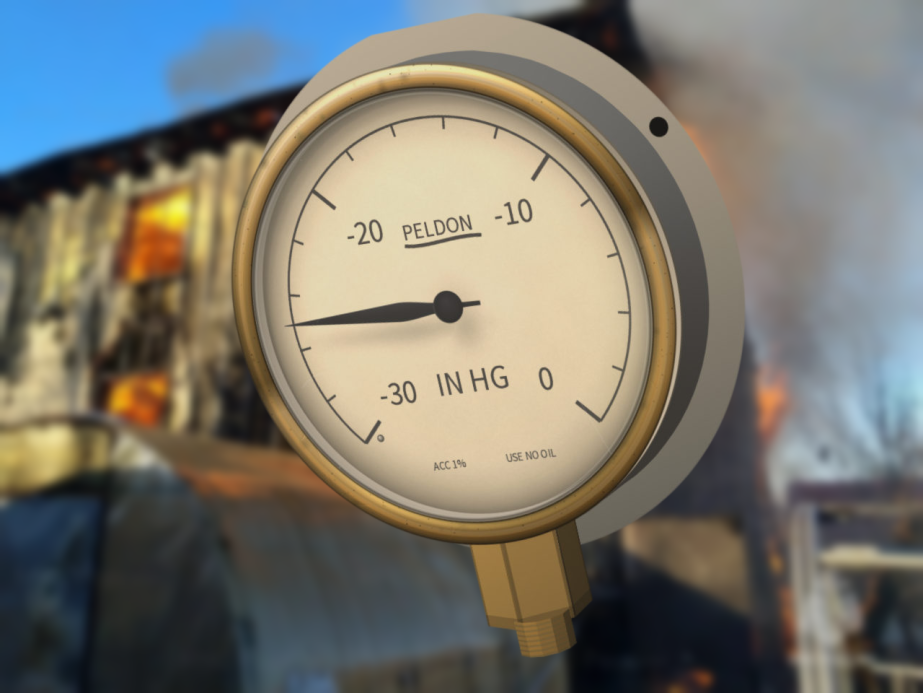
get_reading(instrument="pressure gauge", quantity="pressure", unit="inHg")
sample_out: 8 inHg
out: -25 inHg
